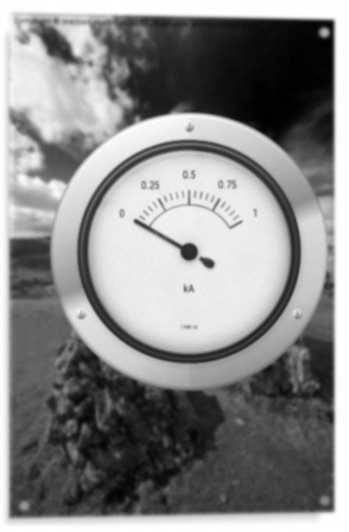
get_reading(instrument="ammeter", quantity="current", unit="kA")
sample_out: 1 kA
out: 0 kA
